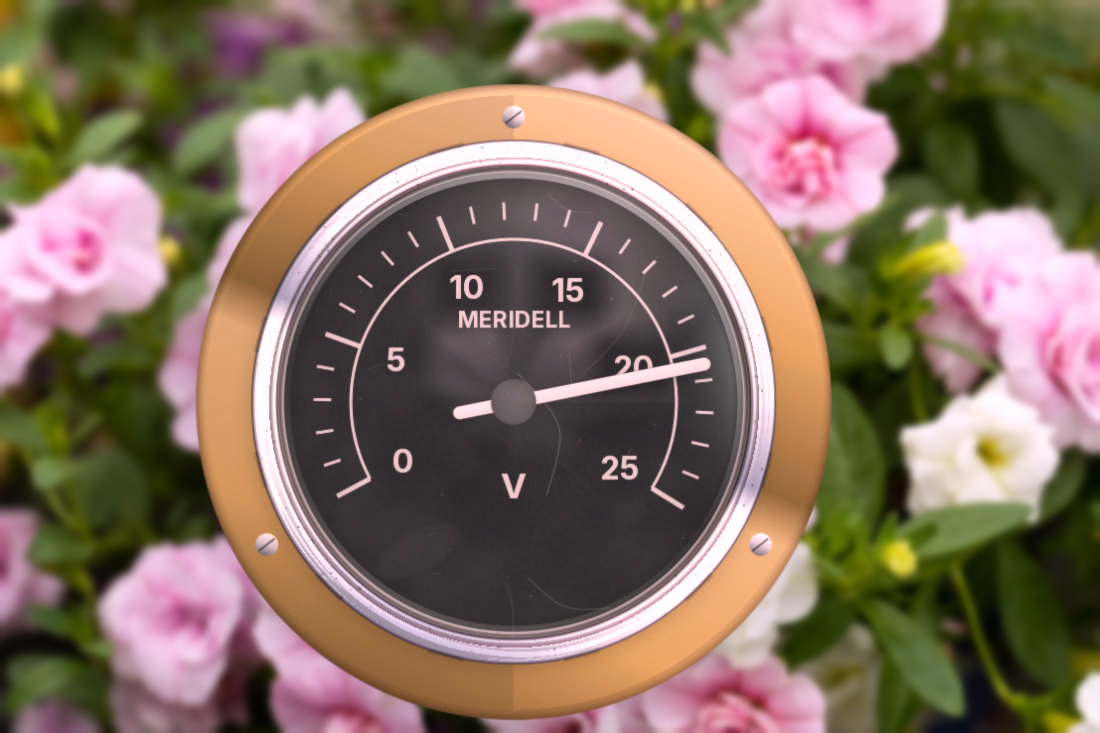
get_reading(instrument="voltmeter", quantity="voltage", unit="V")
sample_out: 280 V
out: 20.5 V
